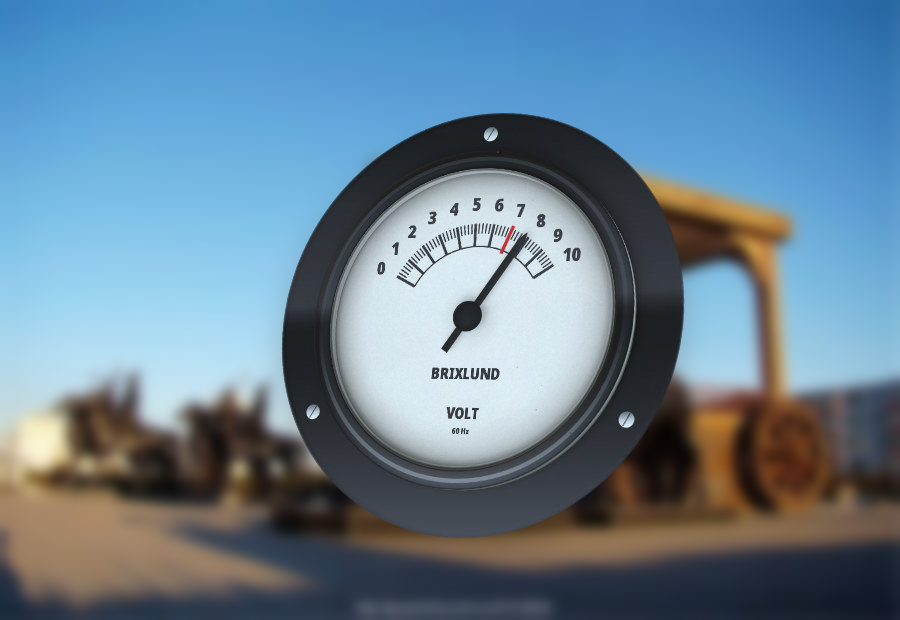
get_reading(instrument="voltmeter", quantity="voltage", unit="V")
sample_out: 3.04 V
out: 8 V
